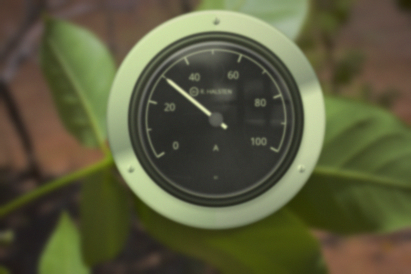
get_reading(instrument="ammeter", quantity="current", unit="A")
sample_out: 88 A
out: 30 A
